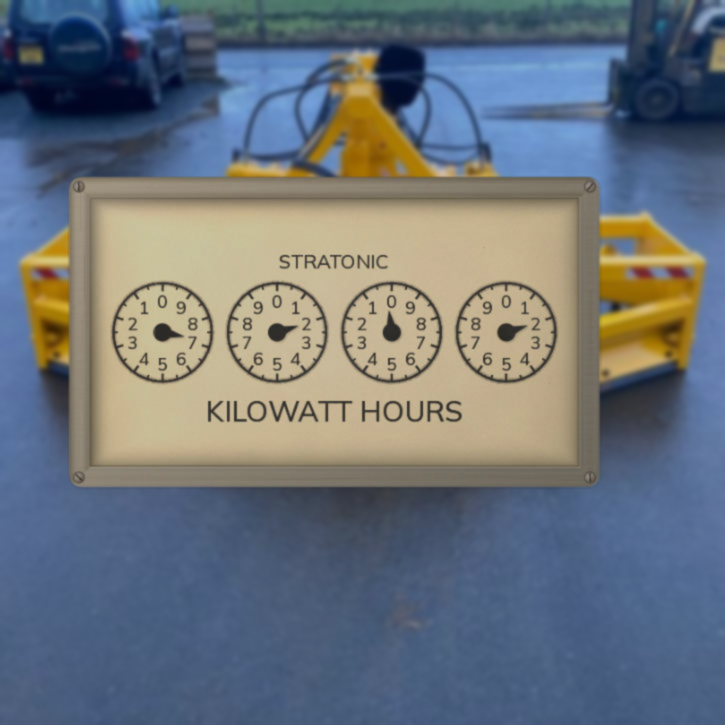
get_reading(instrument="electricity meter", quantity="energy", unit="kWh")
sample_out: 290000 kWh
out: 7202 kWh
